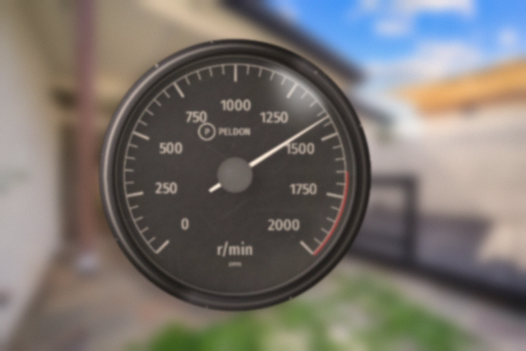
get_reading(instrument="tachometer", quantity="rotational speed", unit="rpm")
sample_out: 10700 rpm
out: 1425 rpm
